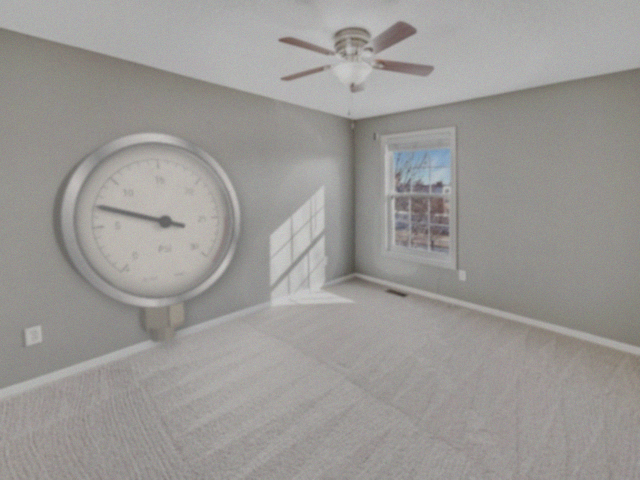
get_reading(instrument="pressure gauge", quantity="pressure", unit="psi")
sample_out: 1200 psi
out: 7 psi
